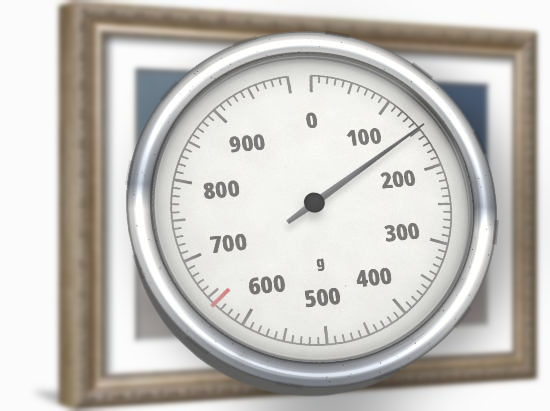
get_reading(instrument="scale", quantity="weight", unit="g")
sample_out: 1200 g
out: 150 g
